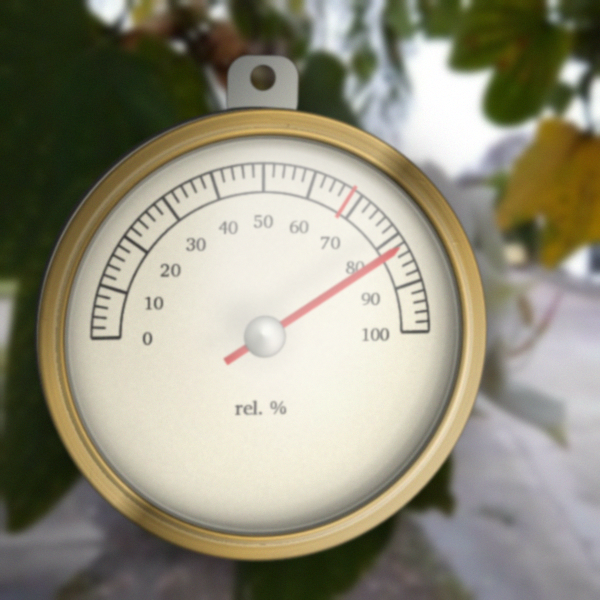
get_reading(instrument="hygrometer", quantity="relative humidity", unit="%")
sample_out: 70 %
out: 82 %
